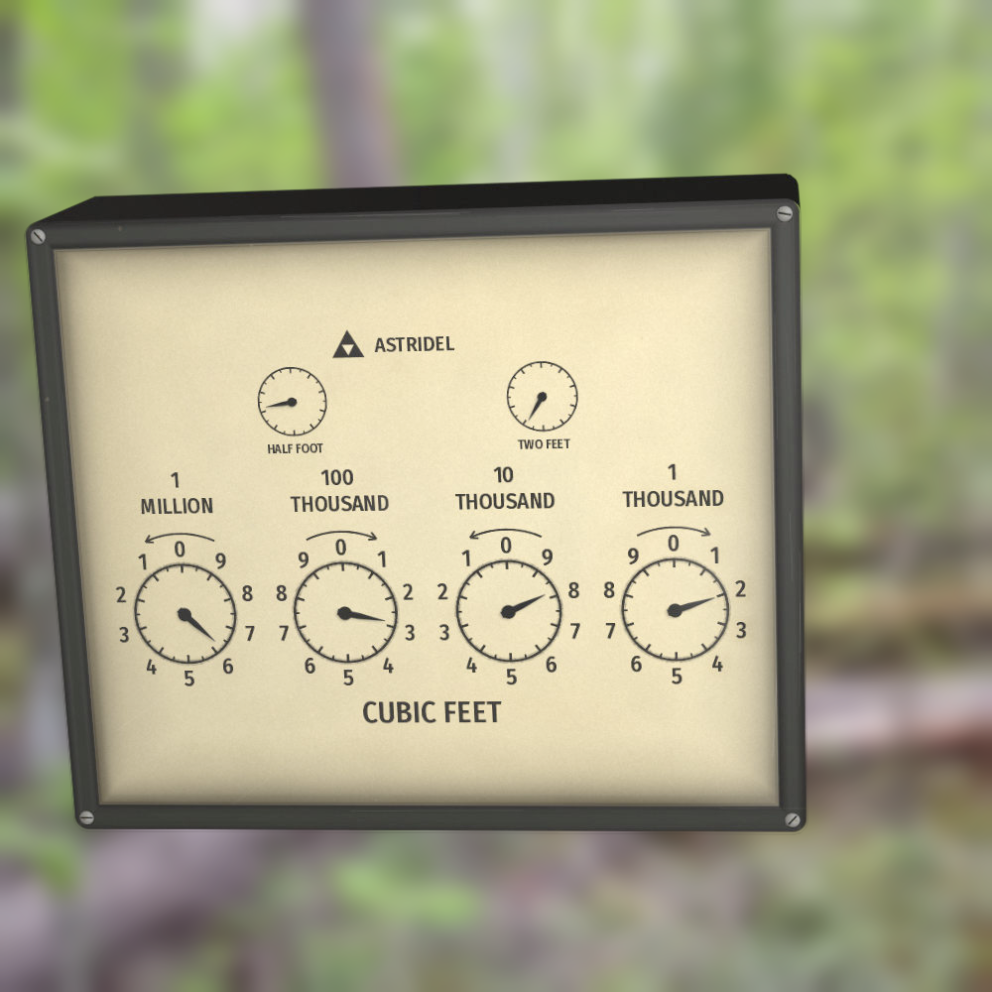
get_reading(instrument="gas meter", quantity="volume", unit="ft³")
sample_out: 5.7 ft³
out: 628200 ft³
